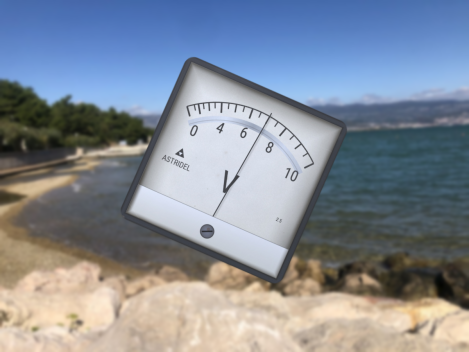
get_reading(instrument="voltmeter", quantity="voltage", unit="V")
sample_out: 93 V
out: 7 V
